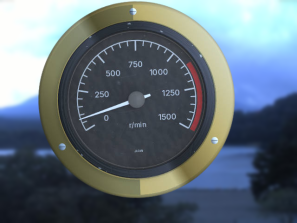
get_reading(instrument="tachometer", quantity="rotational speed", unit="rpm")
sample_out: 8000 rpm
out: 75 rpm
